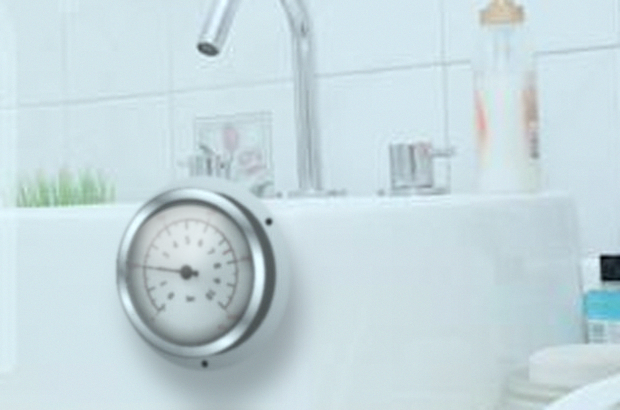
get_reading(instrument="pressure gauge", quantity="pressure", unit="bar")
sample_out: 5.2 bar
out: 2 bar
